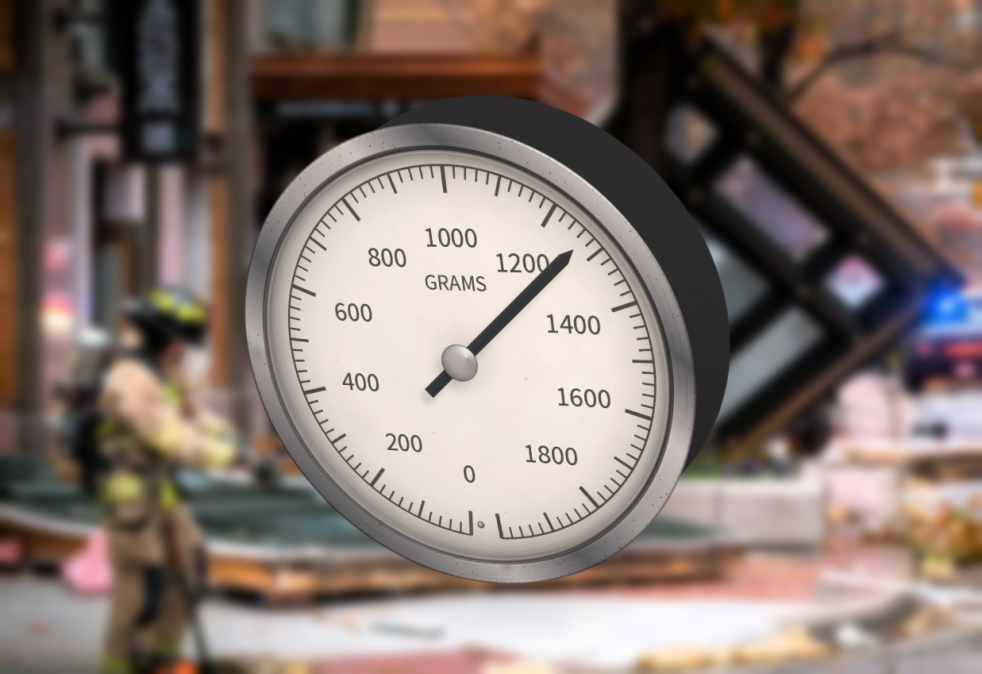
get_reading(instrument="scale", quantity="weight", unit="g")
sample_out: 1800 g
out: 1270 g
